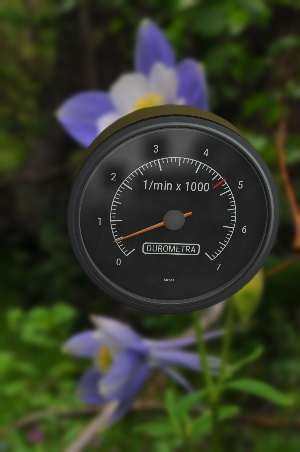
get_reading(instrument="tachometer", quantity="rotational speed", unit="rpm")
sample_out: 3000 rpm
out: 500 rpm
